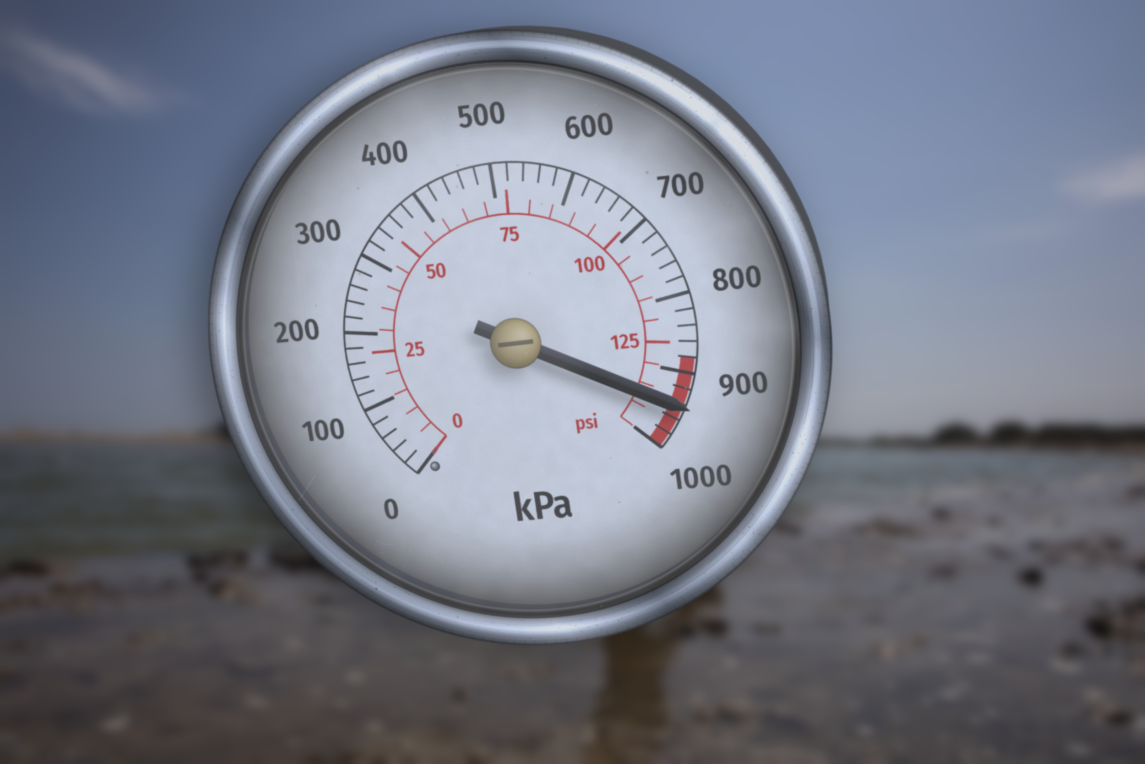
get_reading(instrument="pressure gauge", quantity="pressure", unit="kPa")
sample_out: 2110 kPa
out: 940 kPa
